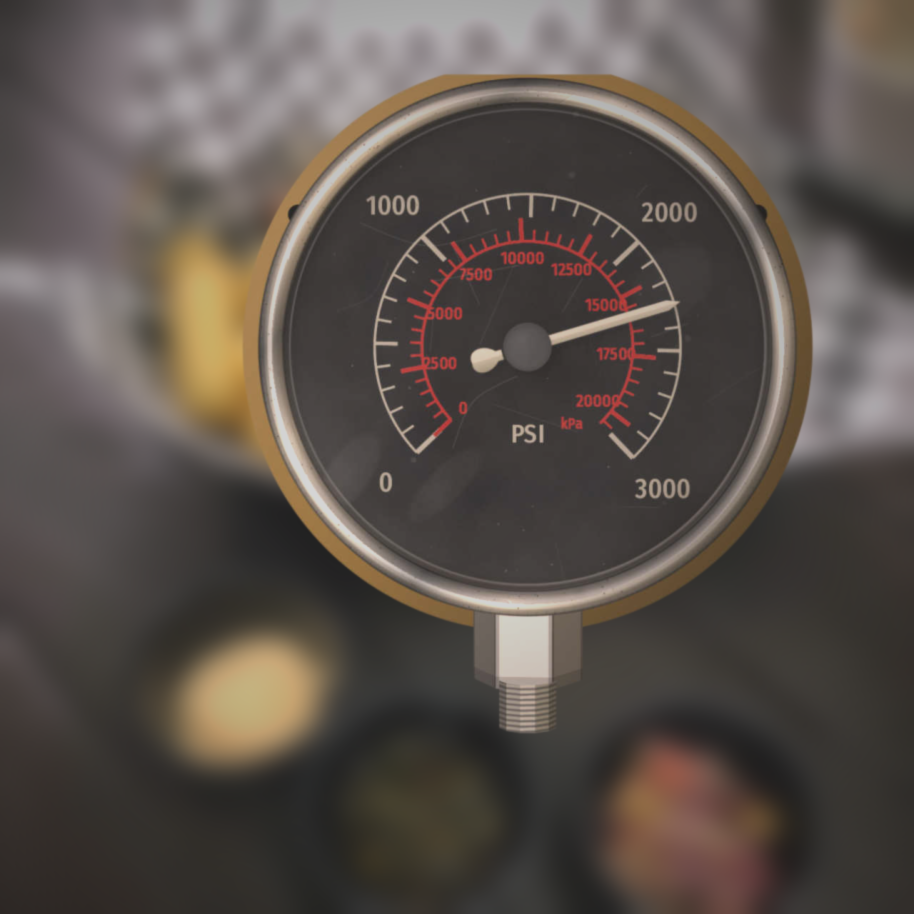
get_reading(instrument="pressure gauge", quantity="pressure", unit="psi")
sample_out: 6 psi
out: 2300 psi
